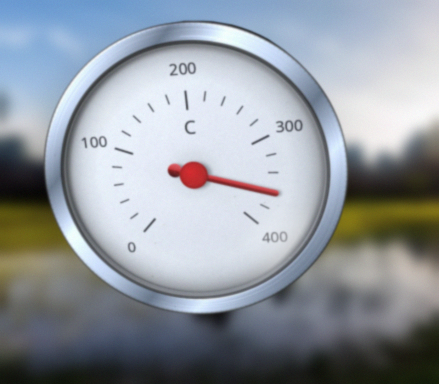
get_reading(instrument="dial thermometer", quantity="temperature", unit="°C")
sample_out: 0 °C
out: 360 °C
